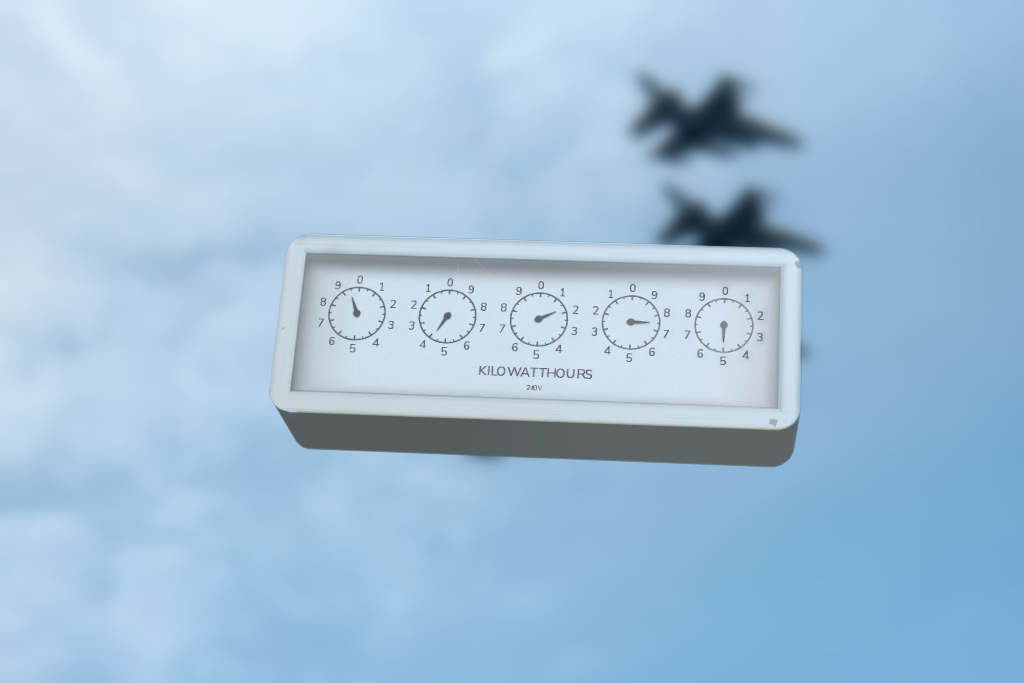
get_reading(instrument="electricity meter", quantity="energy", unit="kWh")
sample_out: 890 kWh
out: 94175 kWh
